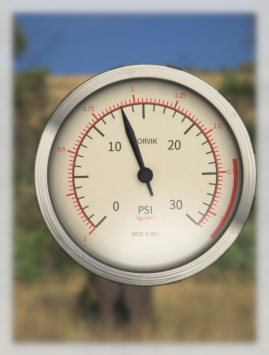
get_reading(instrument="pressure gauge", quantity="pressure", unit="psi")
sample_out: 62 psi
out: 13 psi
